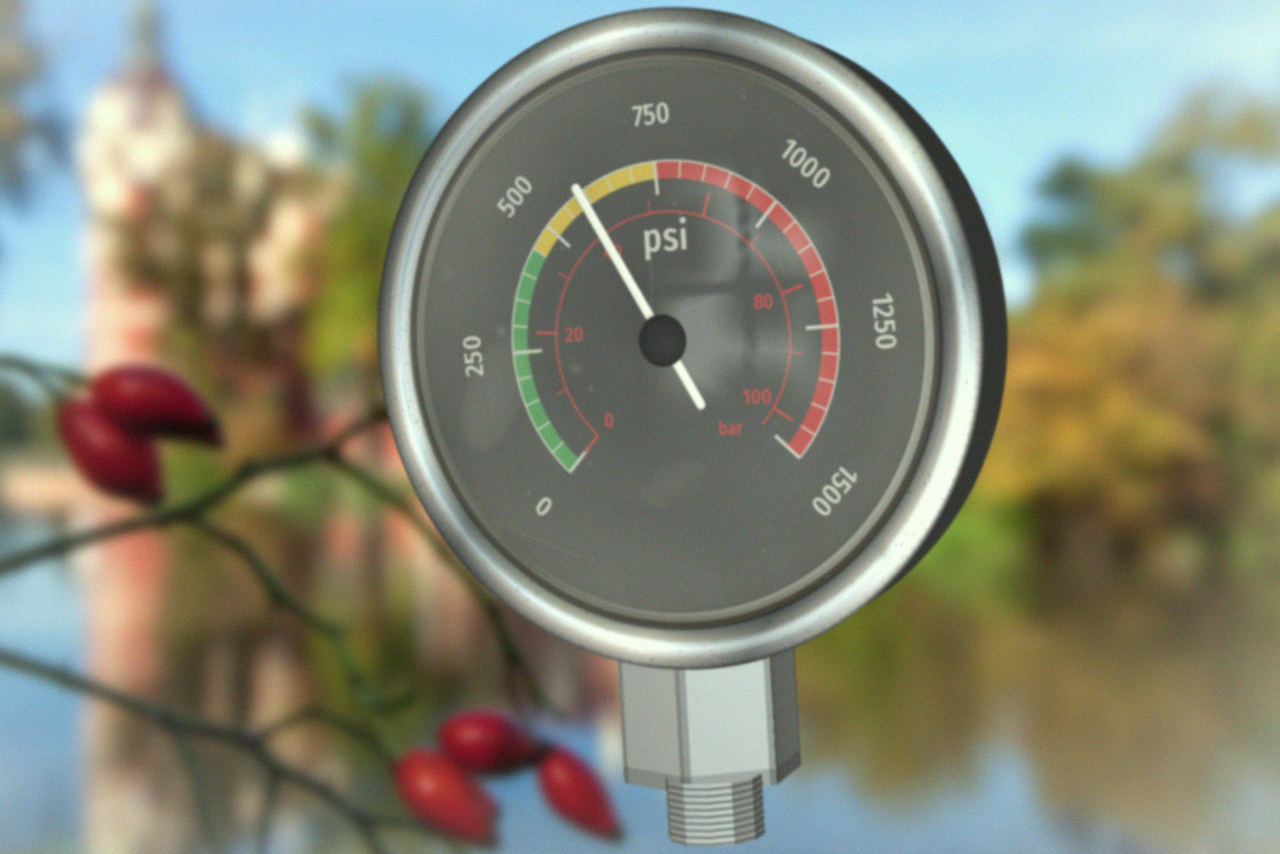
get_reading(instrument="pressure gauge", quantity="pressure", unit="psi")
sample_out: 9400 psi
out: 600 psi
